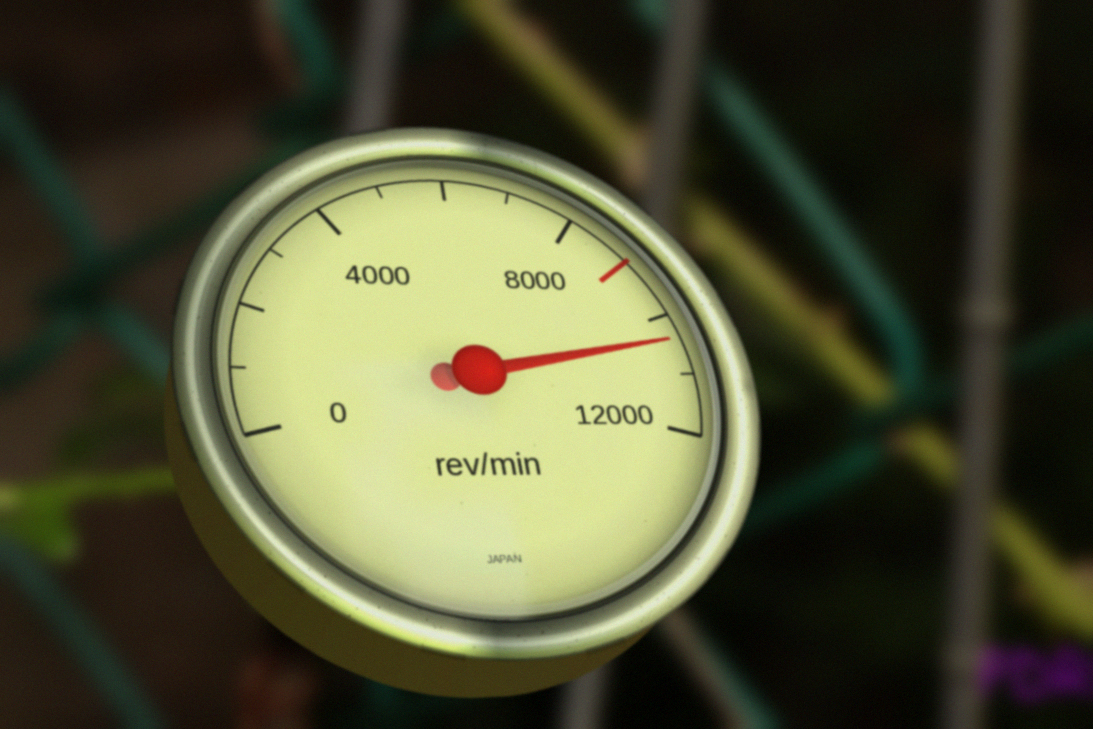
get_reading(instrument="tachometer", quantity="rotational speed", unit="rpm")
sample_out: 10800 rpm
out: 10500 rpm
